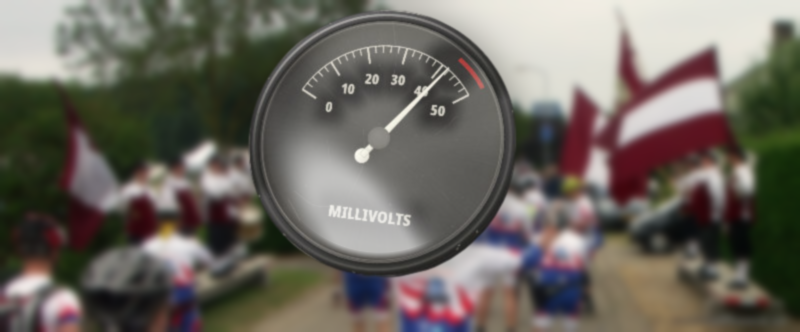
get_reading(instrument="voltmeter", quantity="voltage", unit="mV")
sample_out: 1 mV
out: 42 mV
